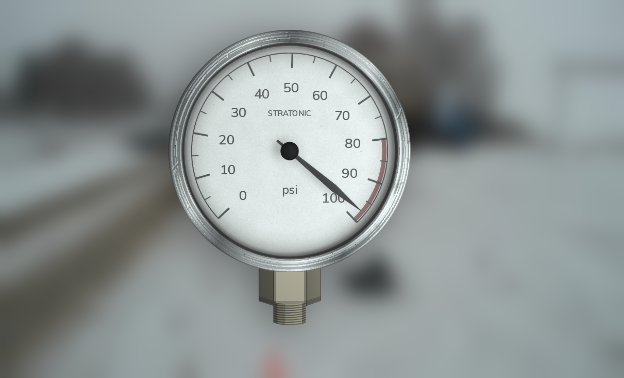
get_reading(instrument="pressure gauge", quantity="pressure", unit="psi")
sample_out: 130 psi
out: 97.5 psi
